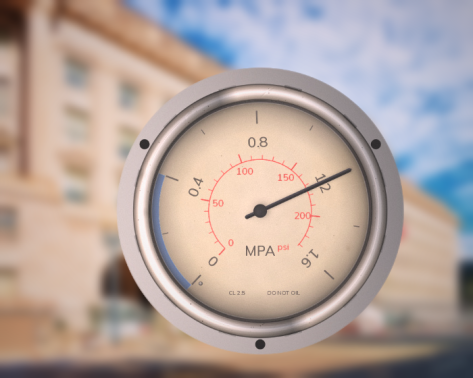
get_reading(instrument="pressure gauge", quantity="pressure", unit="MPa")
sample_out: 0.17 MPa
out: 1.2 MPa
